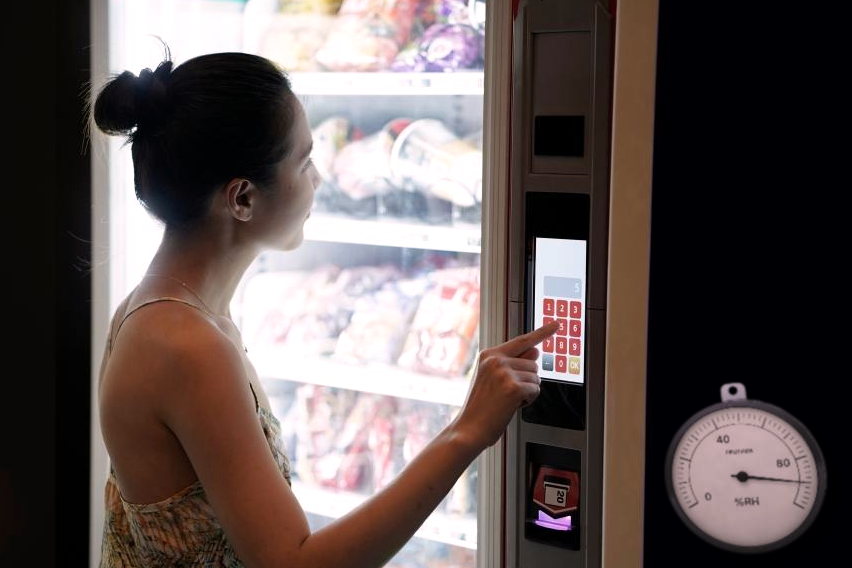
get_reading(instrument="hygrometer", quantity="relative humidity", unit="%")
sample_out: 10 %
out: 90 %
